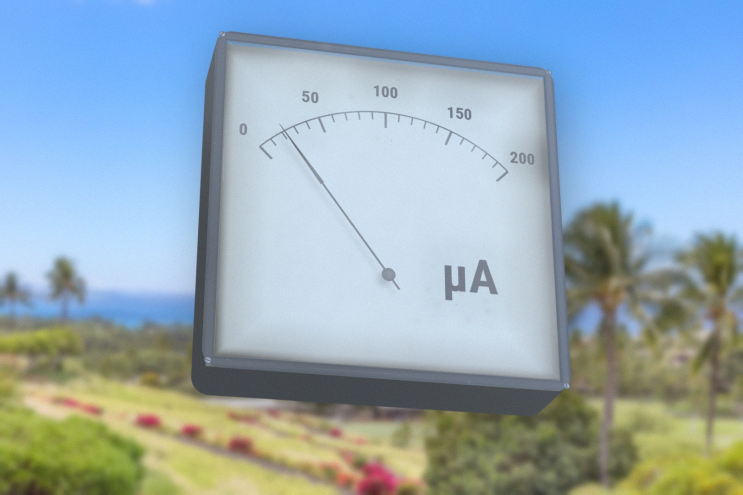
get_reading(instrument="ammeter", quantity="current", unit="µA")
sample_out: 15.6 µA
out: 20 µA
